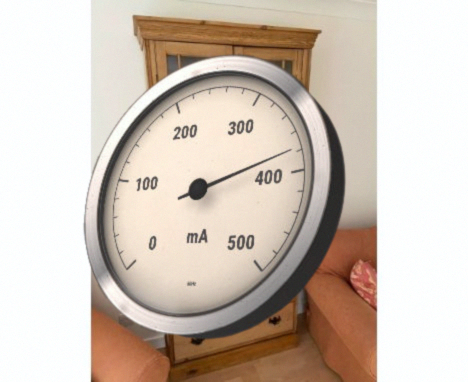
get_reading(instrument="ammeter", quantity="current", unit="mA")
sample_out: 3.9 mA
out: 380 mA
